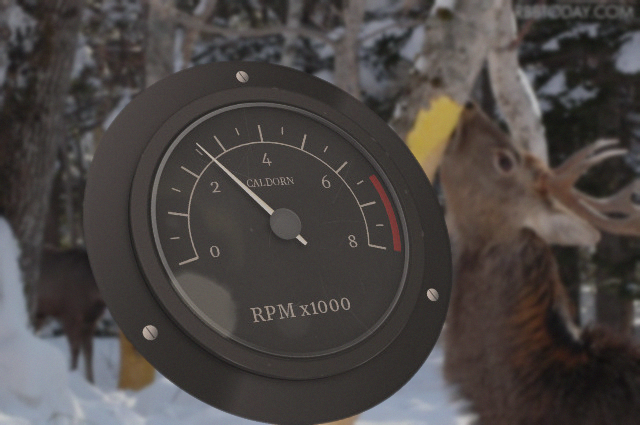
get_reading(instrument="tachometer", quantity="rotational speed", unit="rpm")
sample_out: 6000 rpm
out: 2500 rpm
